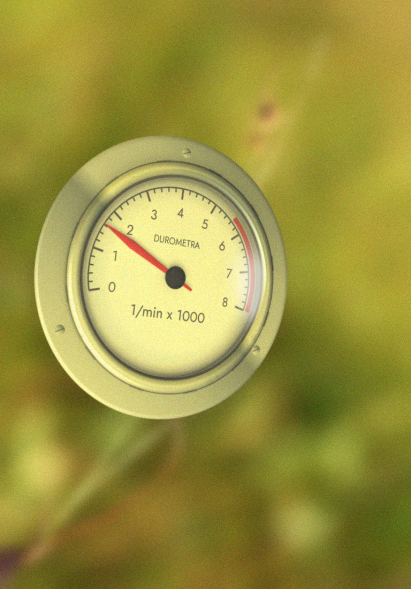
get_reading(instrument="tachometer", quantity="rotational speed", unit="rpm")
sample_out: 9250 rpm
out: 1600 rpm
